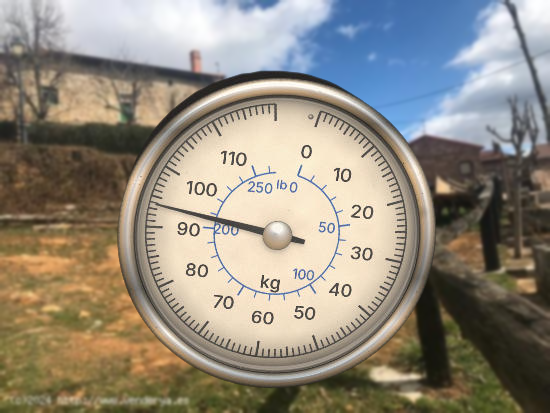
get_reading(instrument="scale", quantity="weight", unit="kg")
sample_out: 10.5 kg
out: 94 kg
